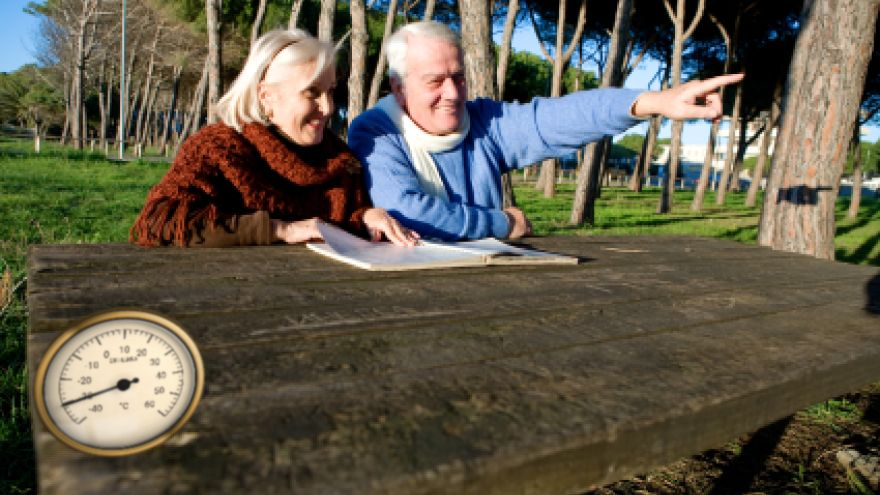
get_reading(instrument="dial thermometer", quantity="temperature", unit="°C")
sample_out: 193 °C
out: -30 °C
